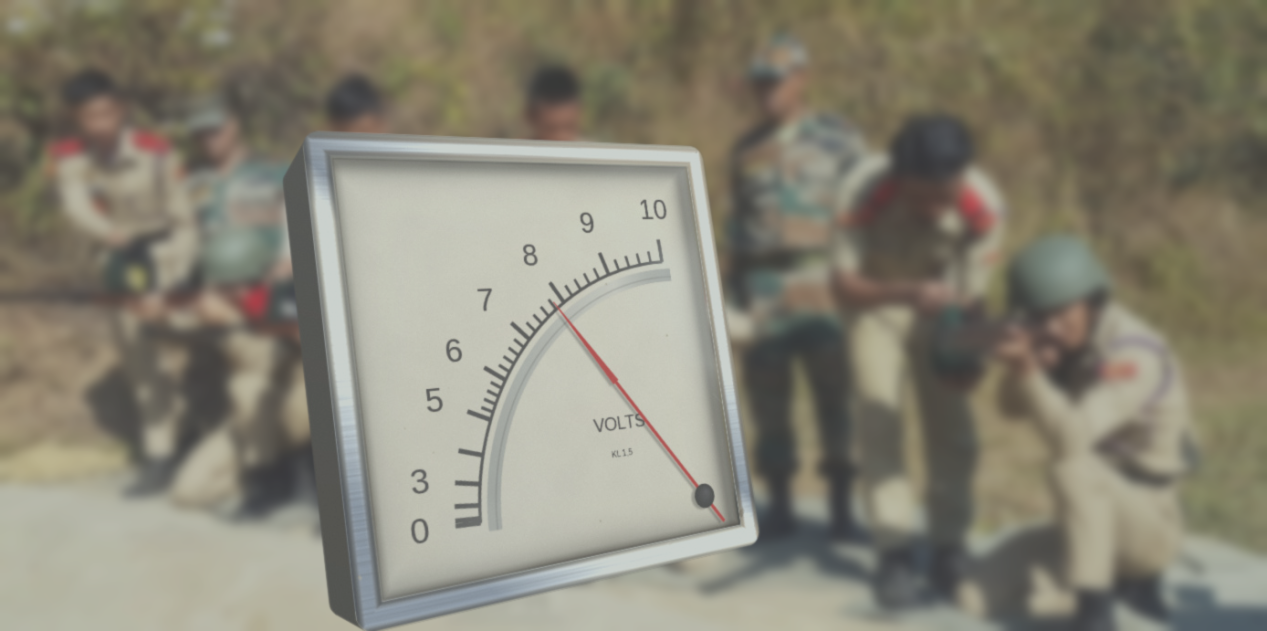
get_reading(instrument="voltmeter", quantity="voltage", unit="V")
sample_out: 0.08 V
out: 7.8 V
